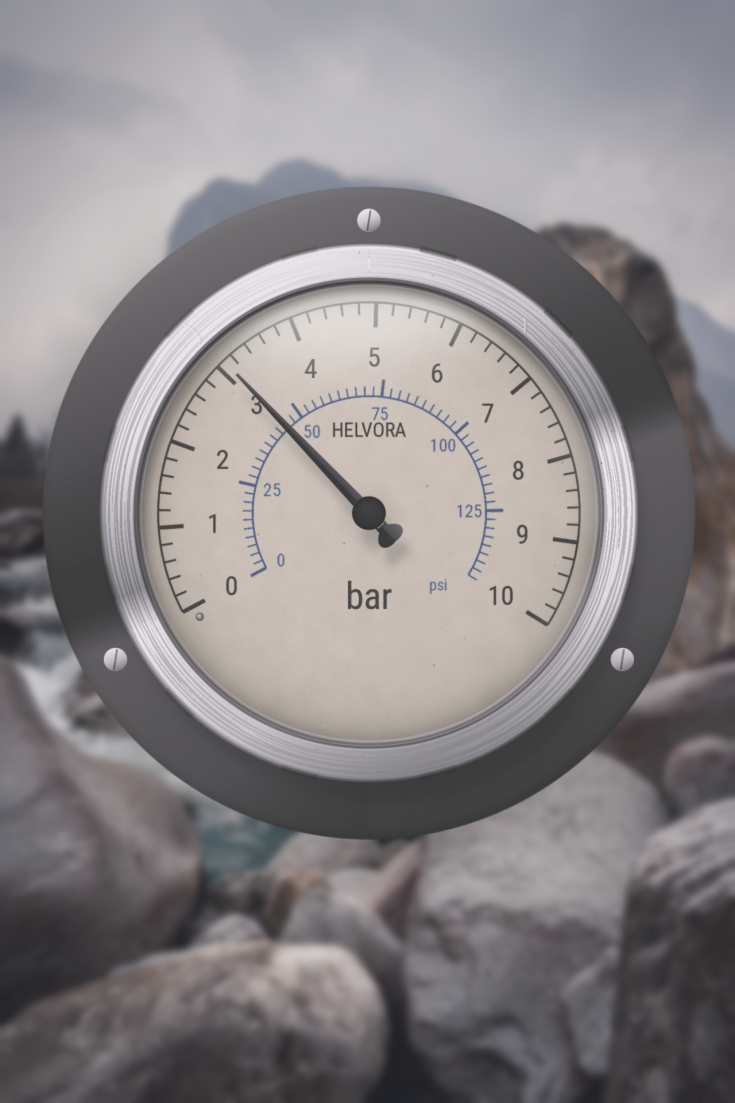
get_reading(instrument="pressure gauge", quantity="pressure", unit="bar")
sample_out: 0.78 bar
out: 3.1 bar
